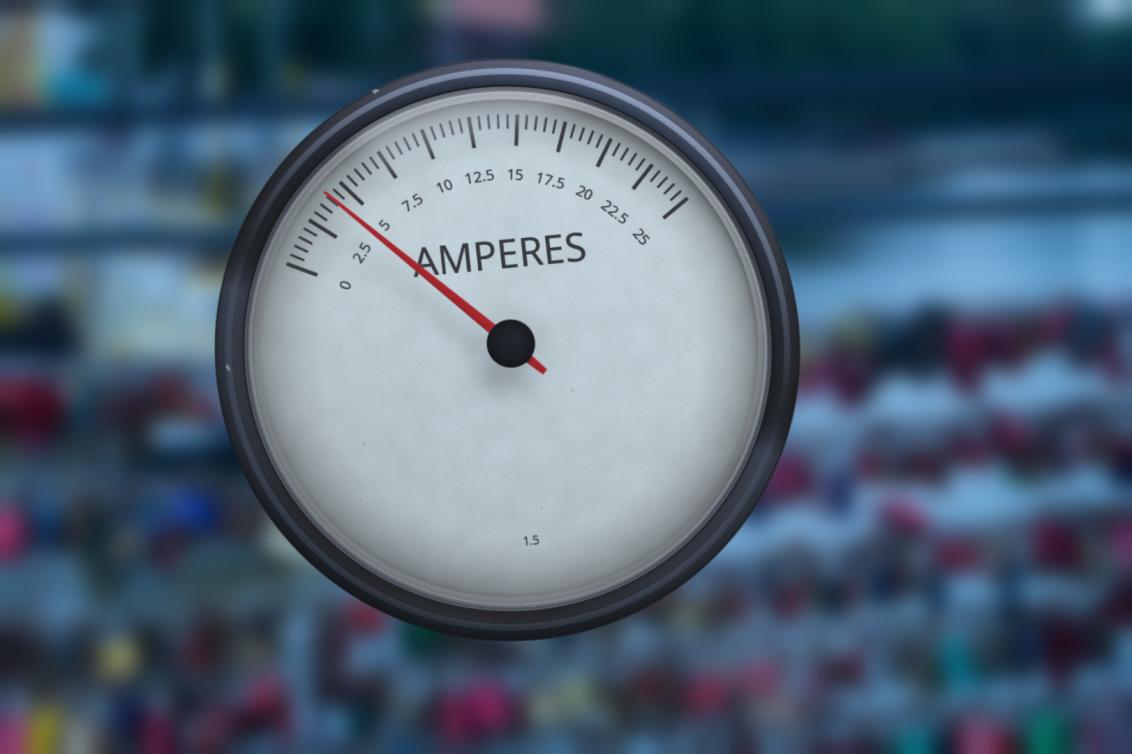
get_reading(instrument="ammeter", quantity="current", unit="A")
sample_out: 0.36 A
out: 4 A
